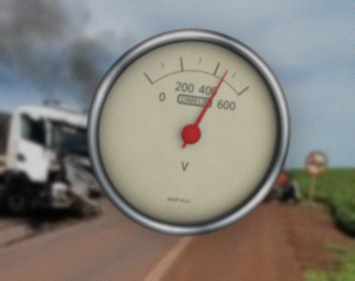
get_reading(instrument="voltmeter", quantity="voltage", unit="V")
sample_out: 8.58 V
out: 450 V
